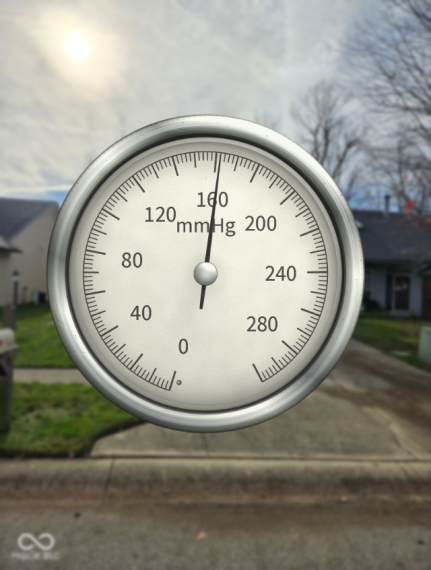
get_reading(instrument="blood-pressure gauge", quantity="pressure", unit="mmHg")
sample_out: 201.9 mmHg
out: 162 mmHg
